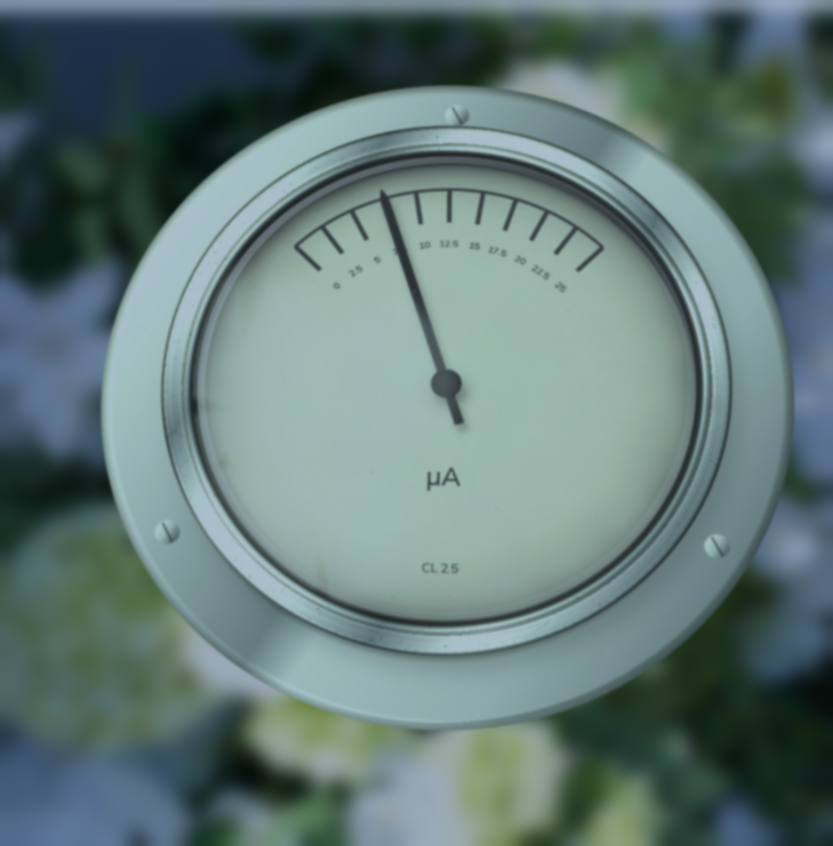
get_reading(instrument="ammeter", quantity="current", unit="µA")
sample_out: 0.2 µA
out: 7.5 µA
